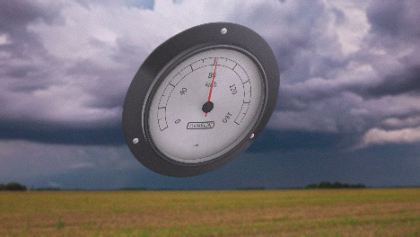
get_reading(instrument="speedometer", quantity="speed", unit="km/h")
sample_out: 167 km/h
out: 80 km/h
